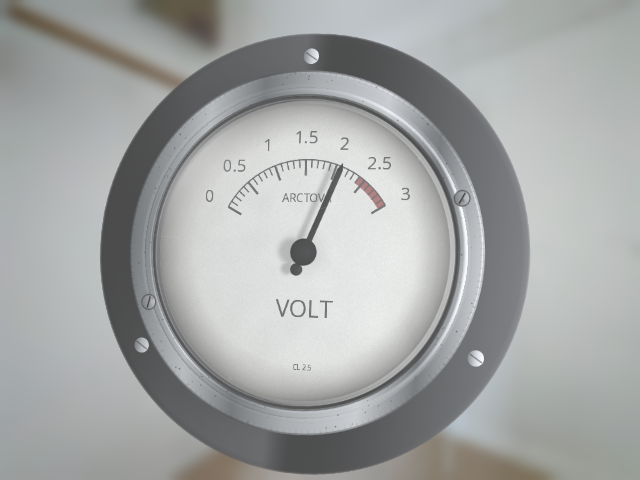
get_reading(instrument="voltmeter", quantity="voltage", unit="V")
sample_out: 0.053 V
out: 2.1 V
